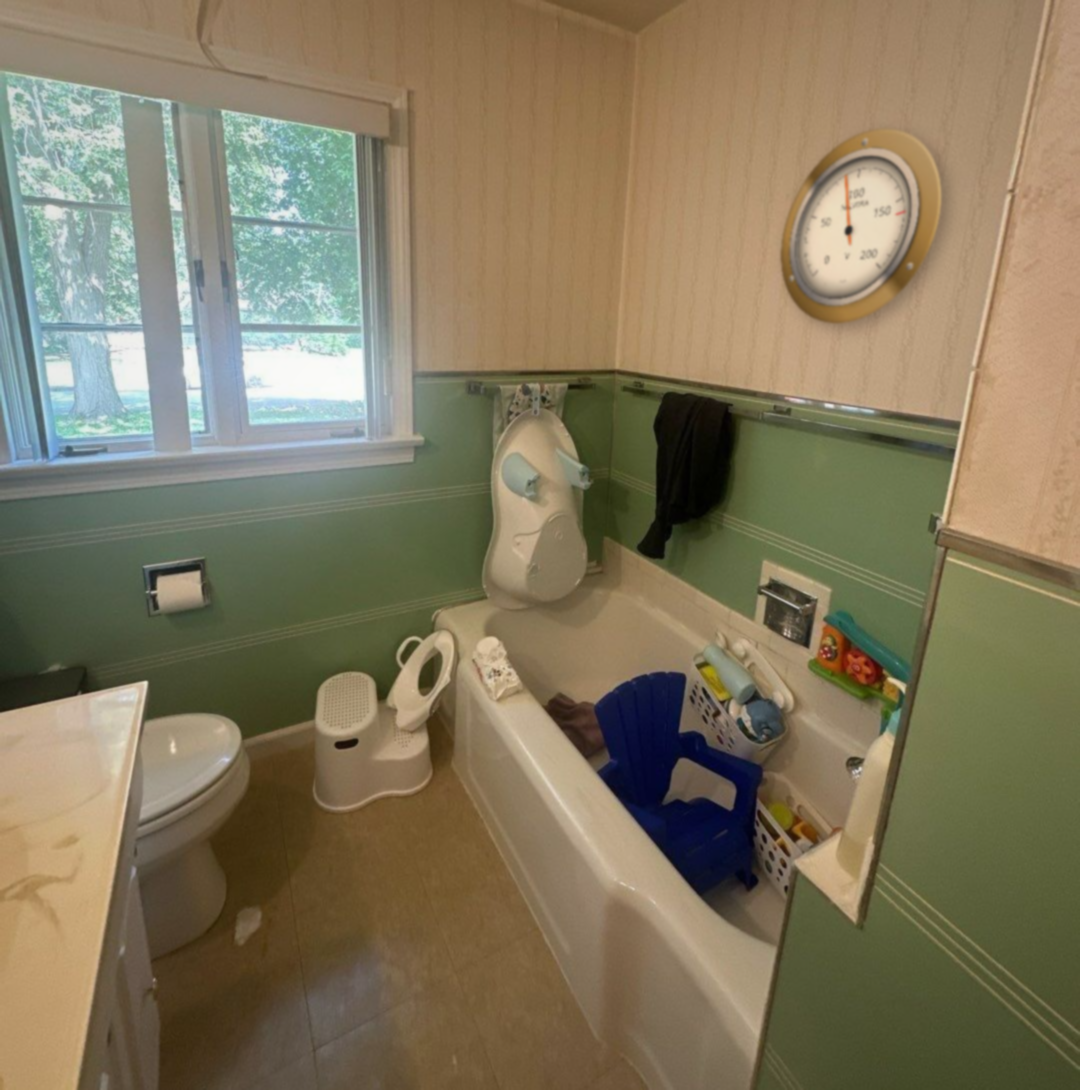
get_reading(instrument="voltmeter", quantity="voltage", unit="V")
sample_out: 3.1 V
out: 90 V
